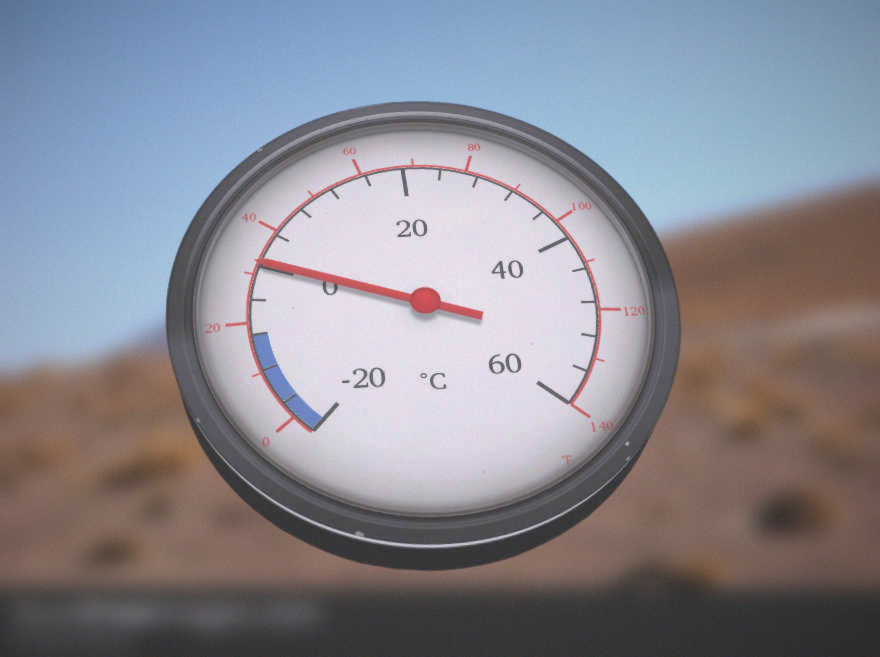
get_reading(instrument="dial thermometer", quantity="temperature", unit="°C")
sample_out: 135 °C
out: 0 °C
